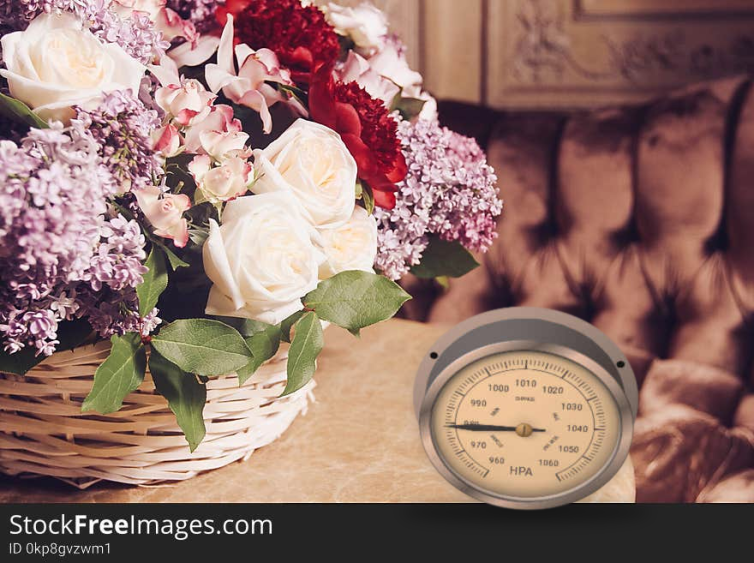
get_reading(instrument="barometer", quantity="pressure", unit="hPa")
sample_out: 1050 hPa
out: 980 hPa
